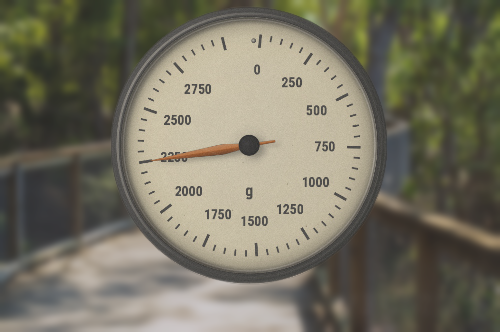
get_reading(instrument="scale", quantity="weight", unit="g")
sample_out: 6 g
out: 2250 g
